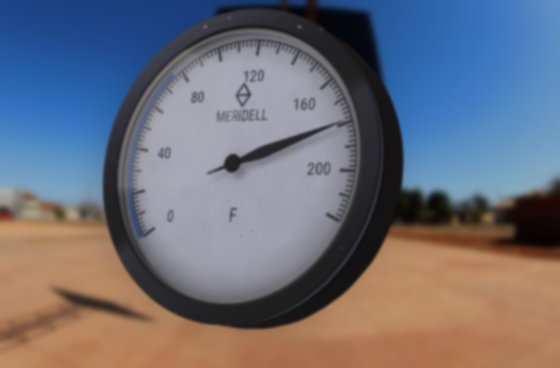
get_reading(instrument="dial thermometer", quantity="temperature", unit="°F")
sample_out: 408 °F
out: 180 °F
